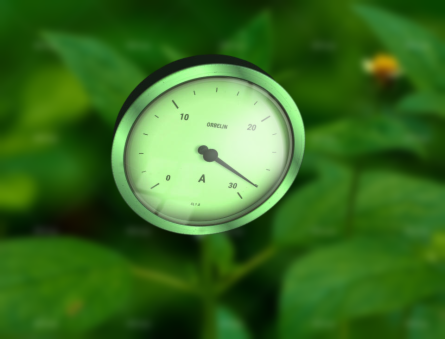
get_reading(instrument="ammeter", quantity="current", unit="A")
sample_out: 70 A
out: 28 A
